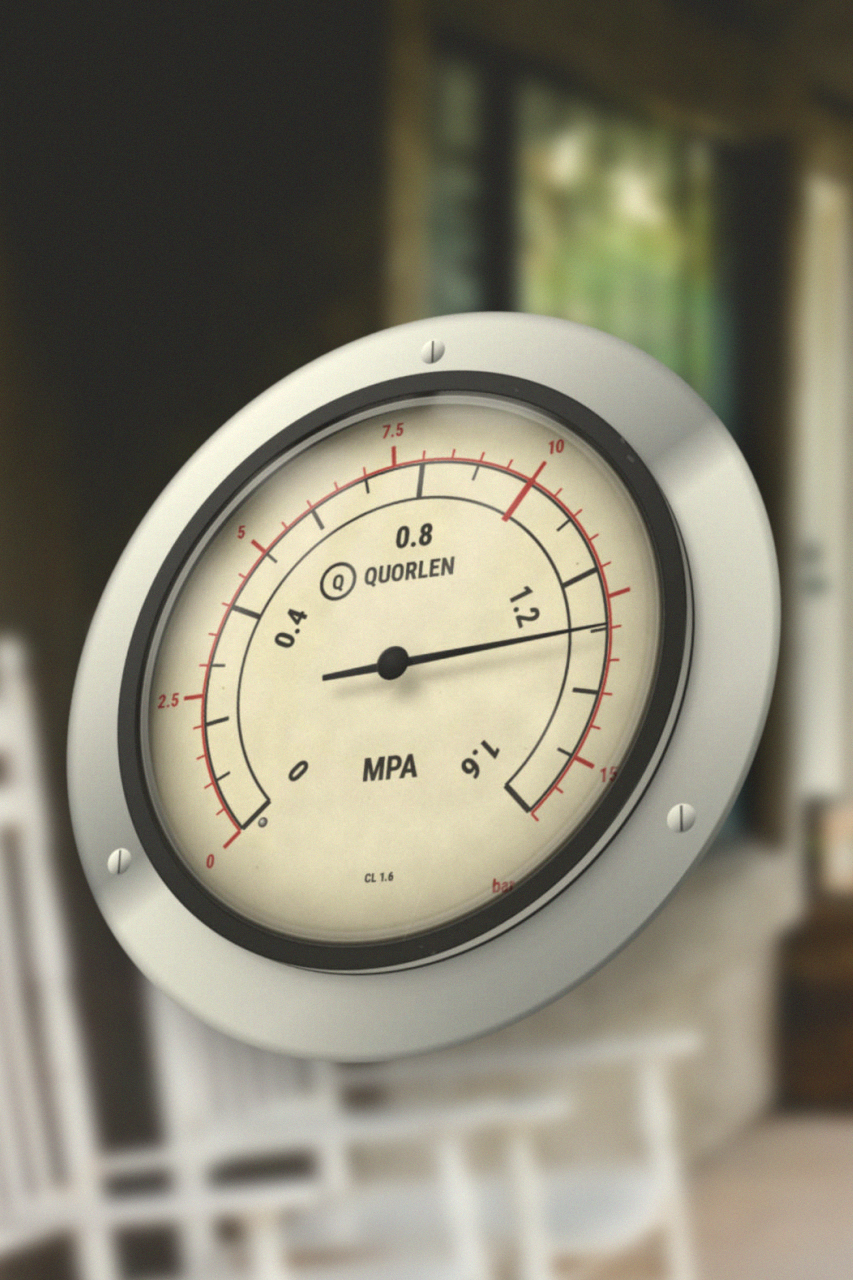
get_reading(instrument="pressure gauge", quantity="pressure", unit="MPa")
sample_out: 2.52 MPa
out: 1.3 MPa
